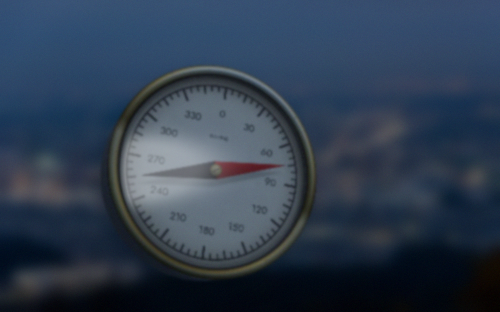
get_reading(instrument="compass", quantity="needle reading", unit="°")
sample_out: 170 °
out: 75 °
